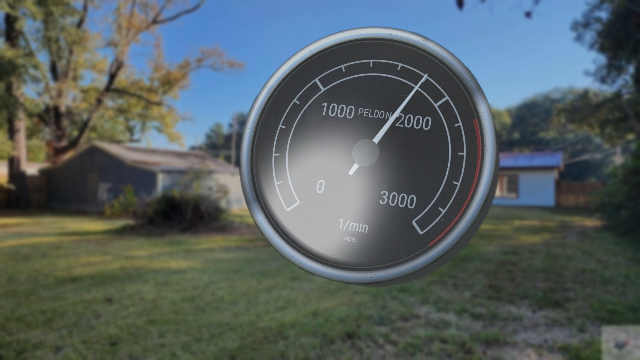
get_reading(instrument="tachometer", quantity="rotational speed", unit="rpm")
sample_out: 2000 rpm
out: 1800 rpm
